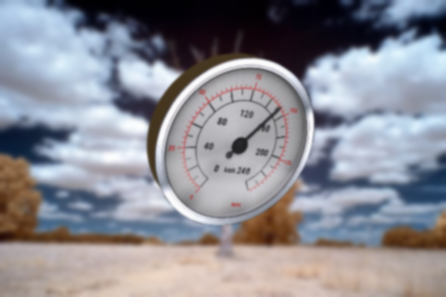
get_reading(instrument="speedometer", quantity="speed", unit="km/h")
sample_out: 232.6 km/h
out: 150 km/h
